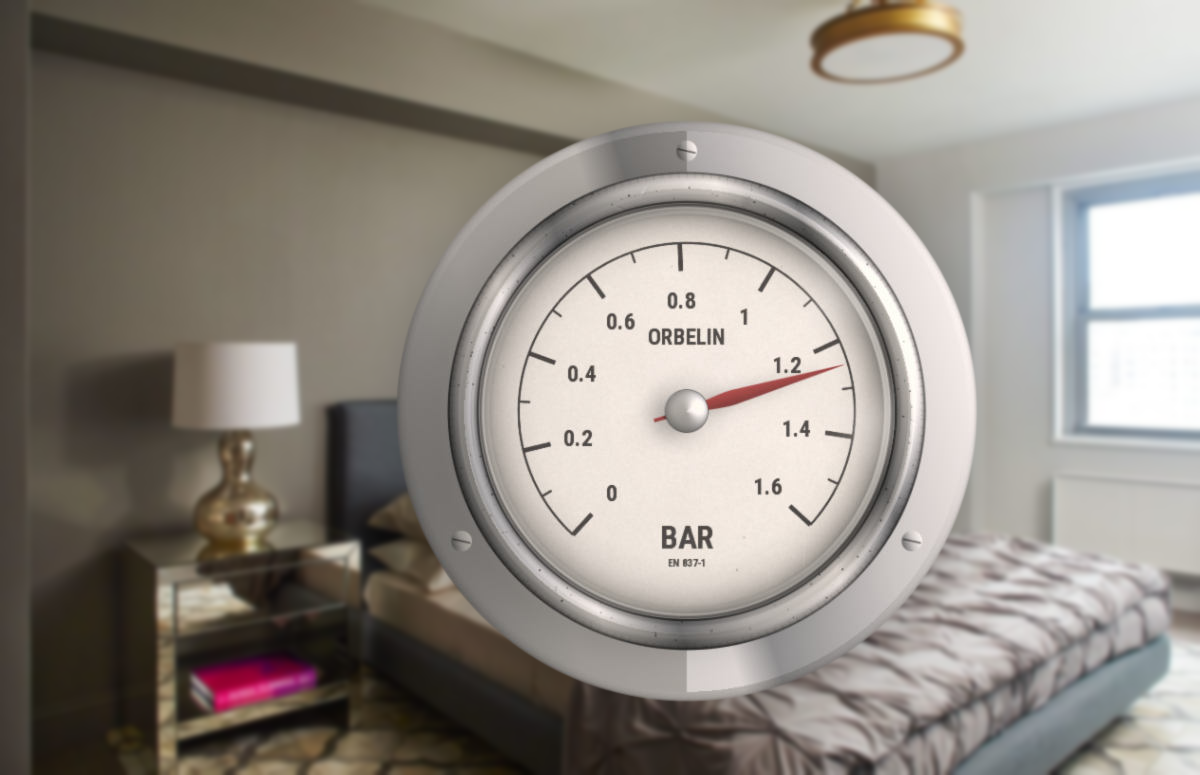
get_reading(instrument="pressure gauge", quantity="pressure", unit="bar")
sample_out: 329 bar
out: 1.25 bar
